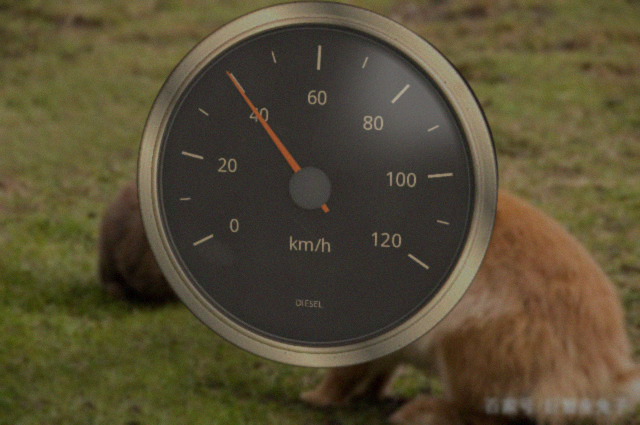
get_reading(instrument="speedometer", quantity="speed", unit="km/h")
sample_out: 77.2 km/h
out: 40 km/h
